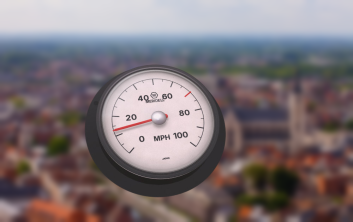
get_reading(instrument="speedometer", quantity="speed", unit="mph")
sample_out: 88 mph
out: 12.5 mph
